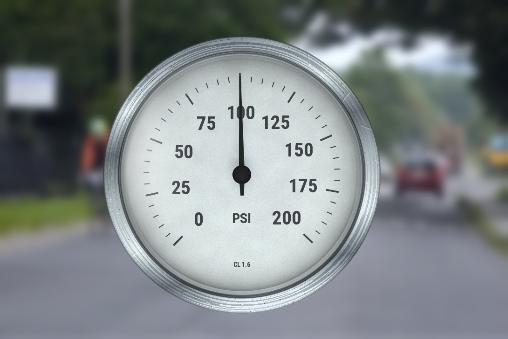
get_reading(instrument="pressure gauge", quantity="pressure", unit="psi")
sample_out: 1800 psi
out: 100 psi
